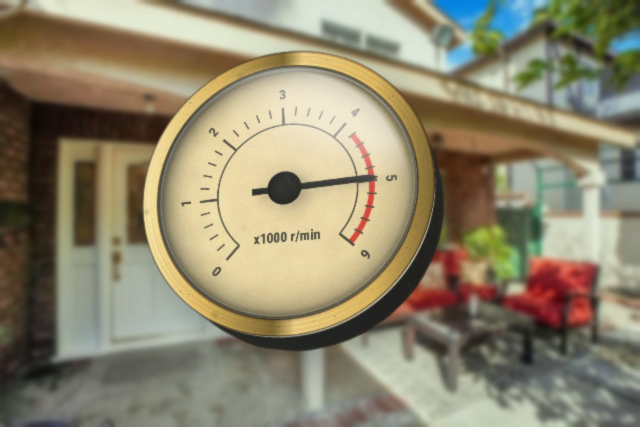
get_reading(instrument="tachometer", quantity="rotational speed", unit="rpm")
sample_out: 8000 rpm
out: 5000 rpm
